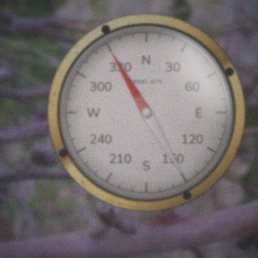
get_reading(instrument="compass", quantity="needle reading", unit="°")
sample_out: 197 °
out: 330 °
